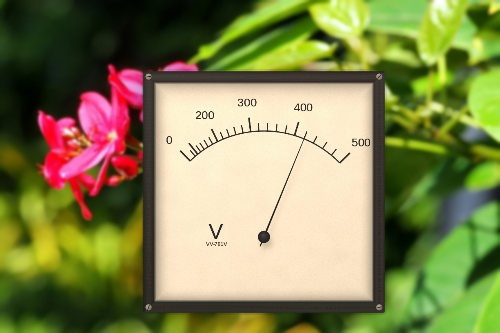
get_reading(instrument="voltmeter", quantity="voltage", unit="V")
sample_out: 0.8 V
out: 420 V
